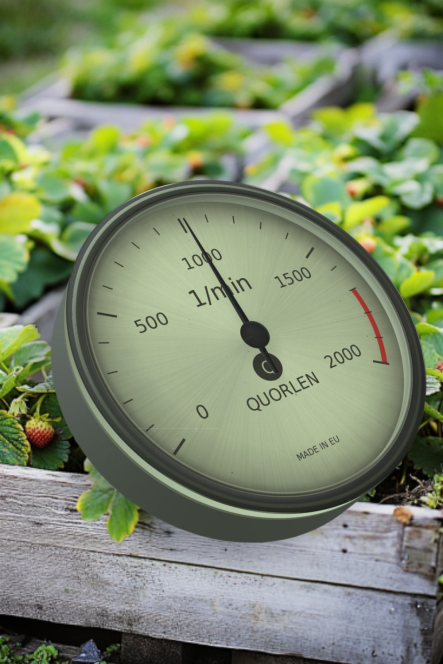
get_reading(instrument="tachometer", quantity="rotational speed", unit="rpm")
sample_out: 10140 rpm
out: 1000 rpm
